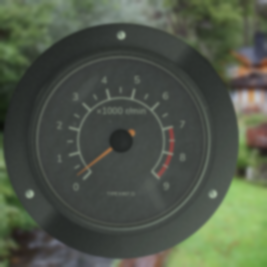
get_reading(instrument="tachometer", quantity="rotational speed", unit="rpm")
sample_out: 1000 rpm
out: 250 rpm
